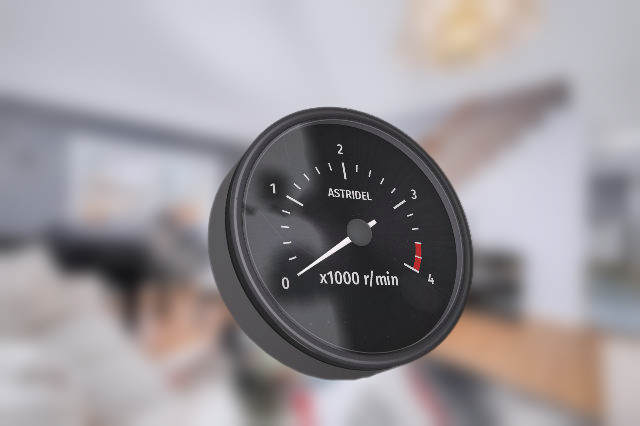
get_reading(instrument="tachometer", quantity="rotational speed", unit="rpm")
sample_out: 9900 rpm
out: 0 rpm
